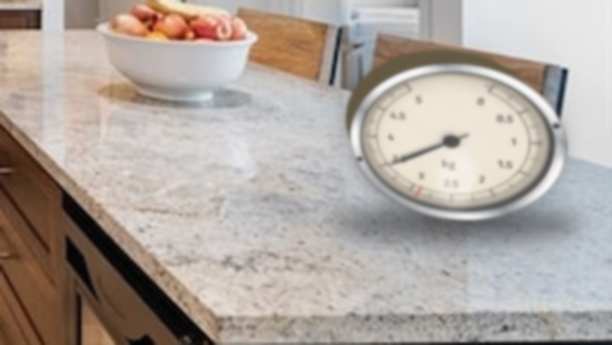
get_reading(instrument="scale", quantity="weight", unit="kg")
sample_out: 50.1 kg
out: 3.5 kg
